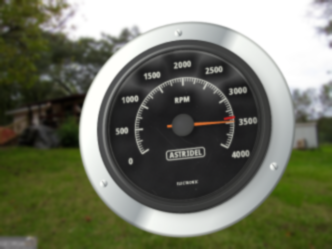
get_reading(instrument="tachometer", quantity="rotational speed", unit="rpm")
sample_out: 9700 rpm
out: 3500 rpm
